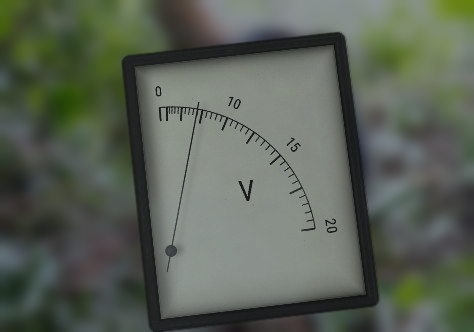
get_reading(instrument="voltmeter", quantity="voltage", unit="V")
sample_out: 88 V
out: 7 V
